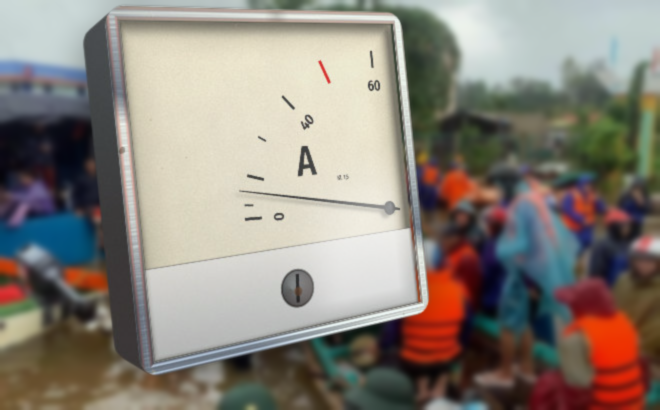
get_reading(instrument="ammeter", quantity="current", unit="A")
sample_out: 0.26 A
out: 15 A
